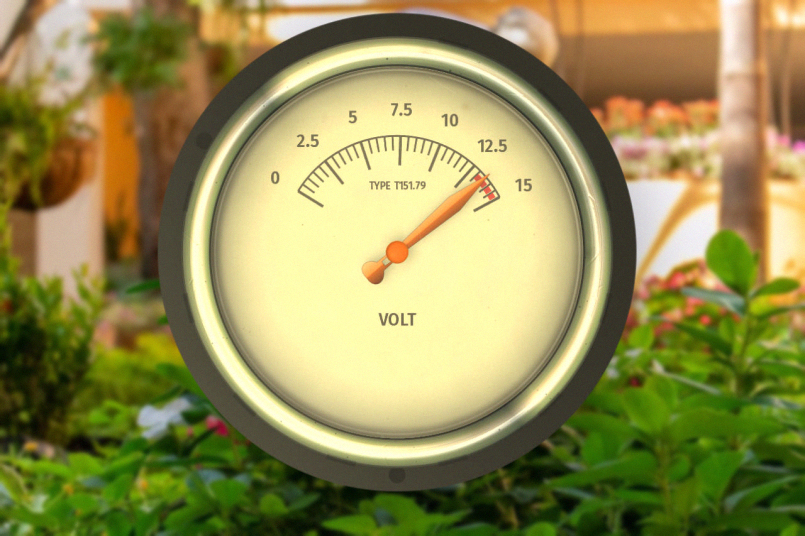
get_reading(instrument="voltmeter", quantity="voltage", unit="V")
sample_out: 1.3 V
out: 13.5 V
